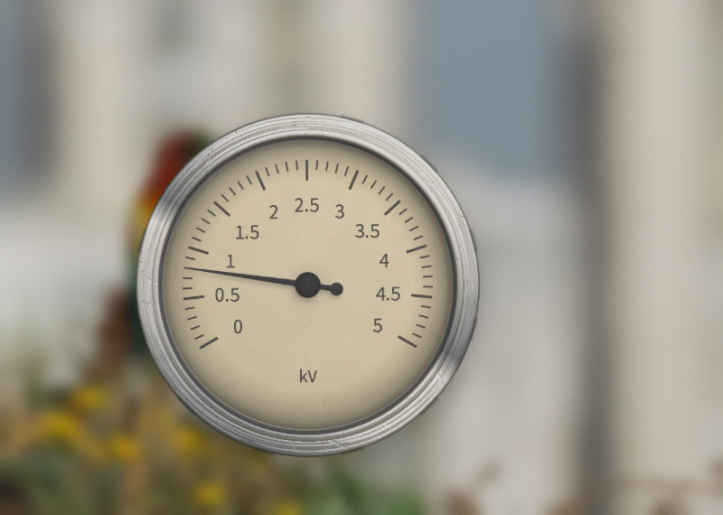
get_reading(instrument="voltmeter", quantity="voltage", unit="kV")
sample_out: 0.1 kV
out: 0.8 kV
